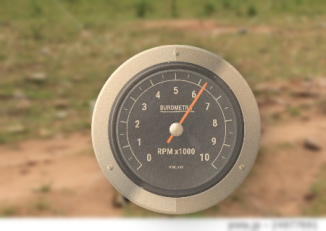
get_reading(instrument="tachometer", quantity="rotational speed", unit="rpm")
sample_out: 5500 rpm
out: 6250 rpm
